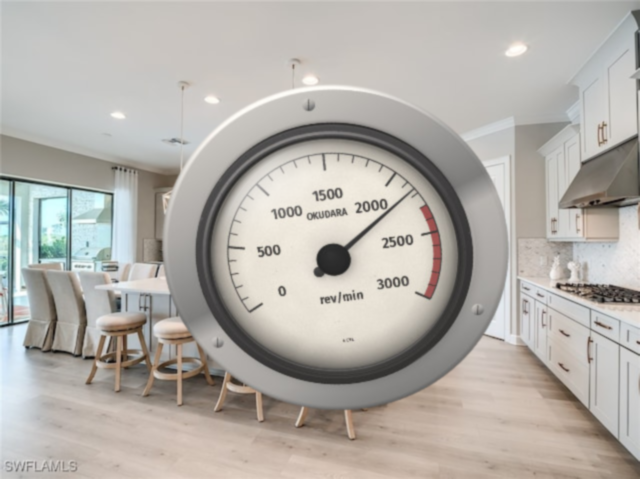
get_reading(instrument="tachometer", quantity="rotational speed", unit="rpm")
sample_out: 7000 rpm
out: 2150 rpm
